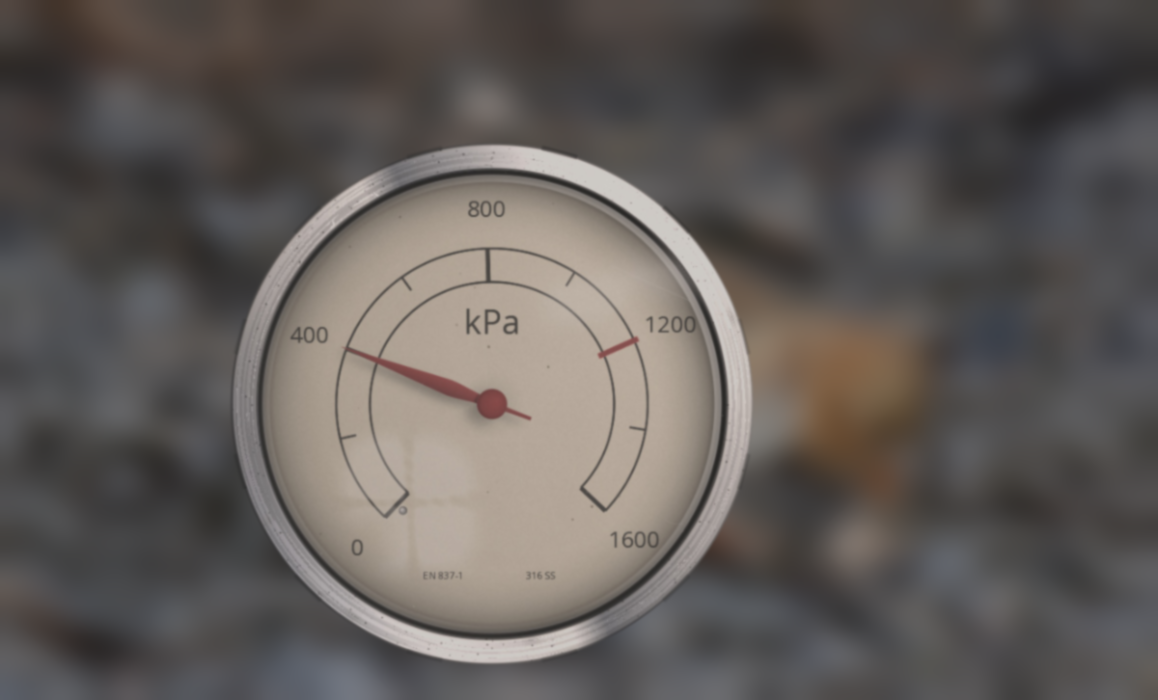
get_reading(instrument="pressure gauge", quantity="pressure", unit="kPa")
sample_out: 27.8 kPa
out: 400 kPa
